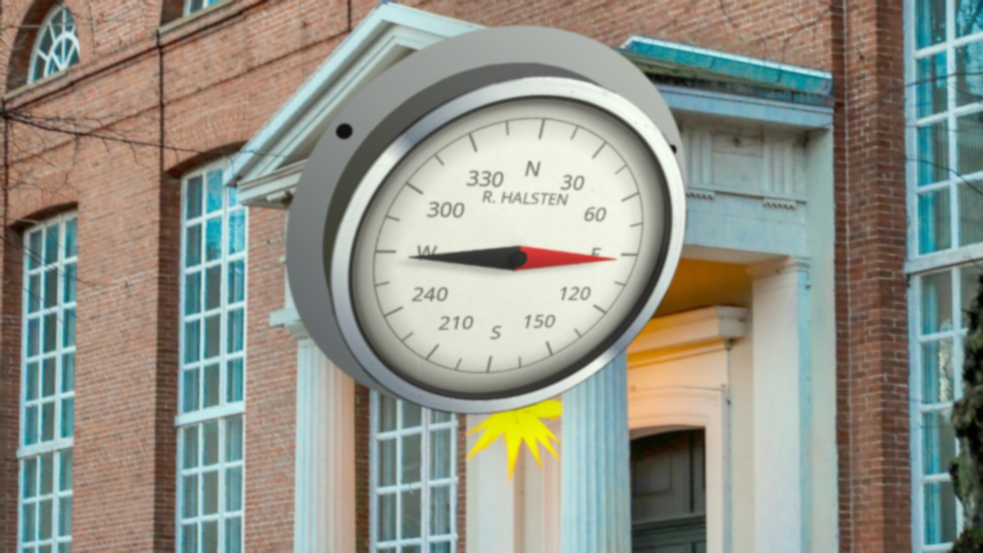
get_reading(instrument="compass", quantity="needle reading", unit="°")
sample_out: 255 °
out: 90 °
